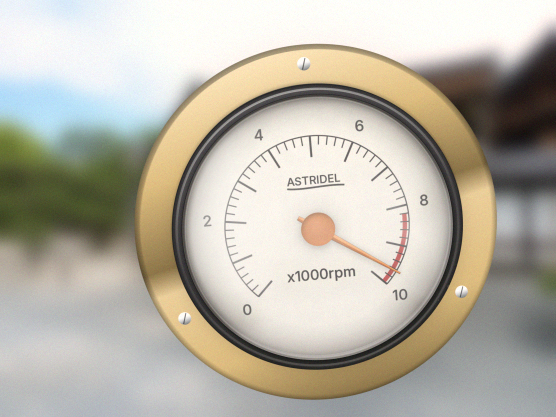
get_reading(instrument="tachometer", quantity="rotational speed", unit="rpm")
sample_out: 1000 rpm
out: 9600 rpm
